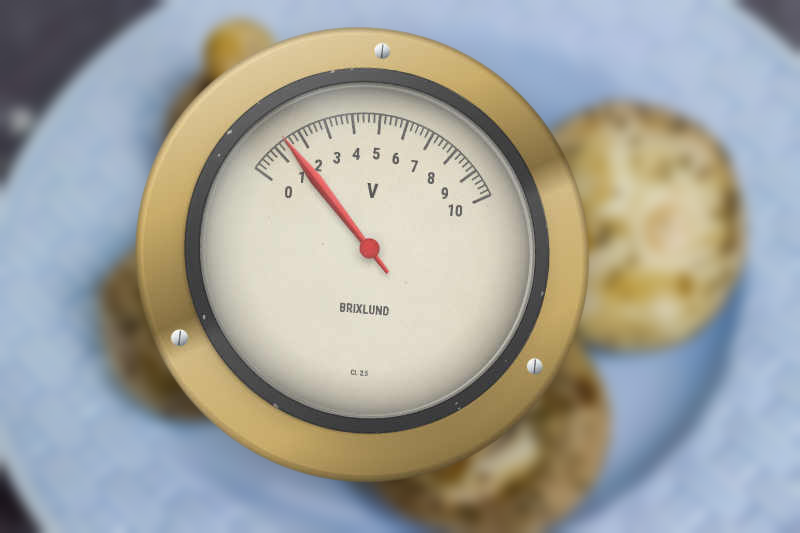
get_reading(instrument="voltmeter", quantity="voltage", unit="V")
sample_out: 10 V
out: 1.4 V
